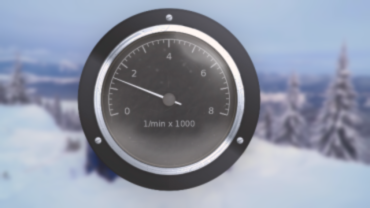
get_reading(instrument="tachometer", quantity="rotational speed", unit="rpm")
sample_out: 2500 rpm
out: 1400 rpm
